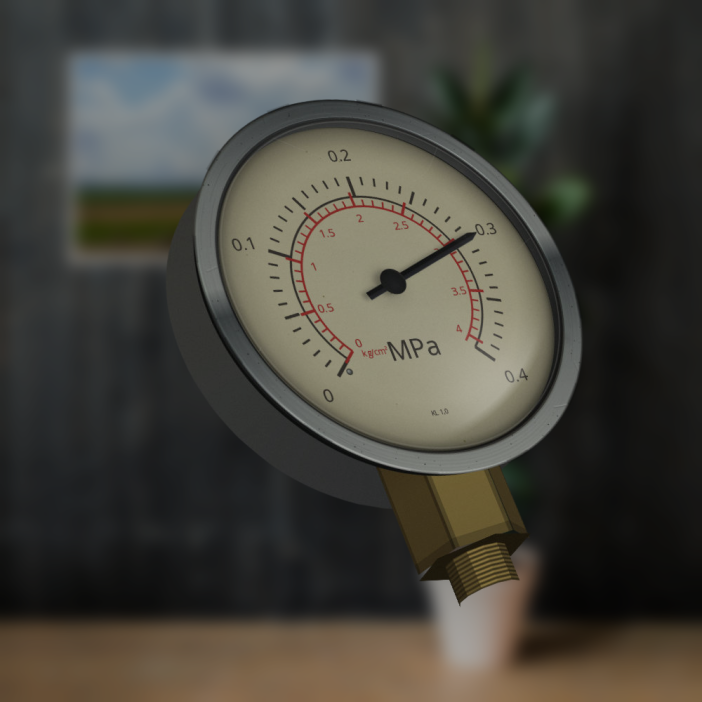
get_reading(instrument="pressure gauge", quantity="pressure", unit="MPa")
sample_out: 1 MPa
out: 0.3 MPa
